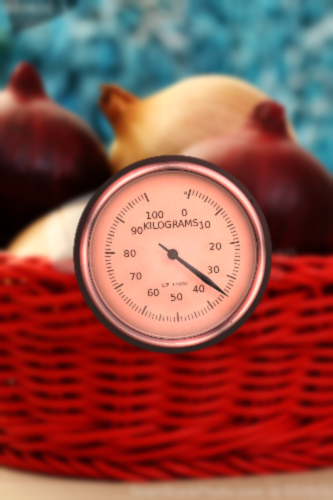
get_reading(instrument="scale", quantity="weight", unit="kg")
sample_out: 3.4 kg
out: 35 kg
